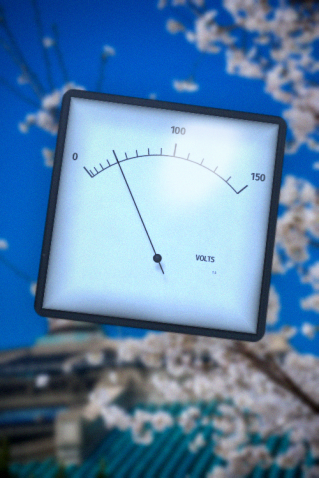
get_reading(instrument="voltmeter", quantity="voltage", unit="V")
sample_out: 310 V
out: 50 V
